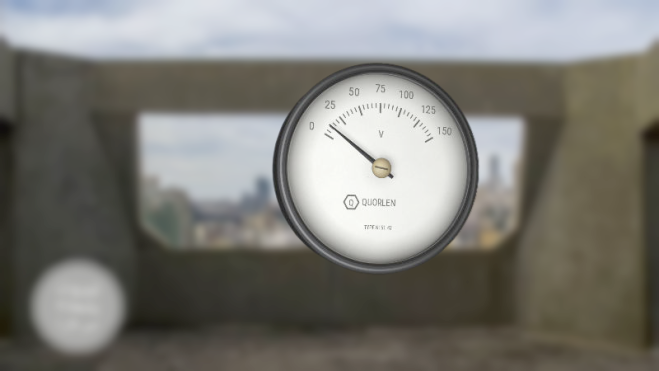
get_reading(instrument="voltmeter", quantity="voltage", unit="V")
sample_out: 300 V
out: 10 V
